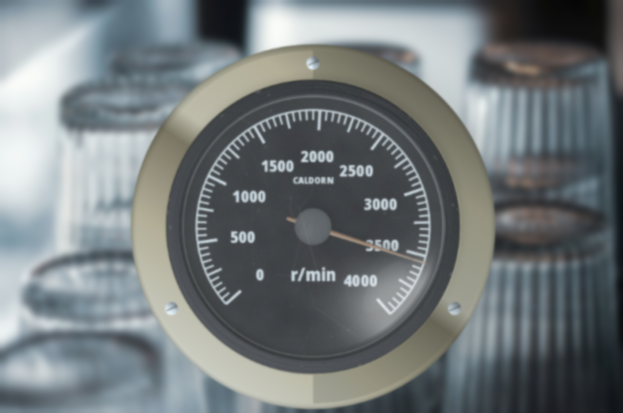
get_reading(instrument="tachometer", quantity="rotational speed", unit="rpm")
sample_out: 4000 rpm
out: 3550 rpm
